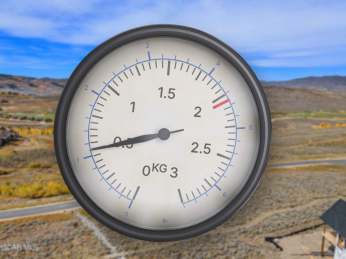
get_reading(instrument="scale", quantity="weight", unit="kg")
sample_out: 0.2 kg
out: 0.5 kg
